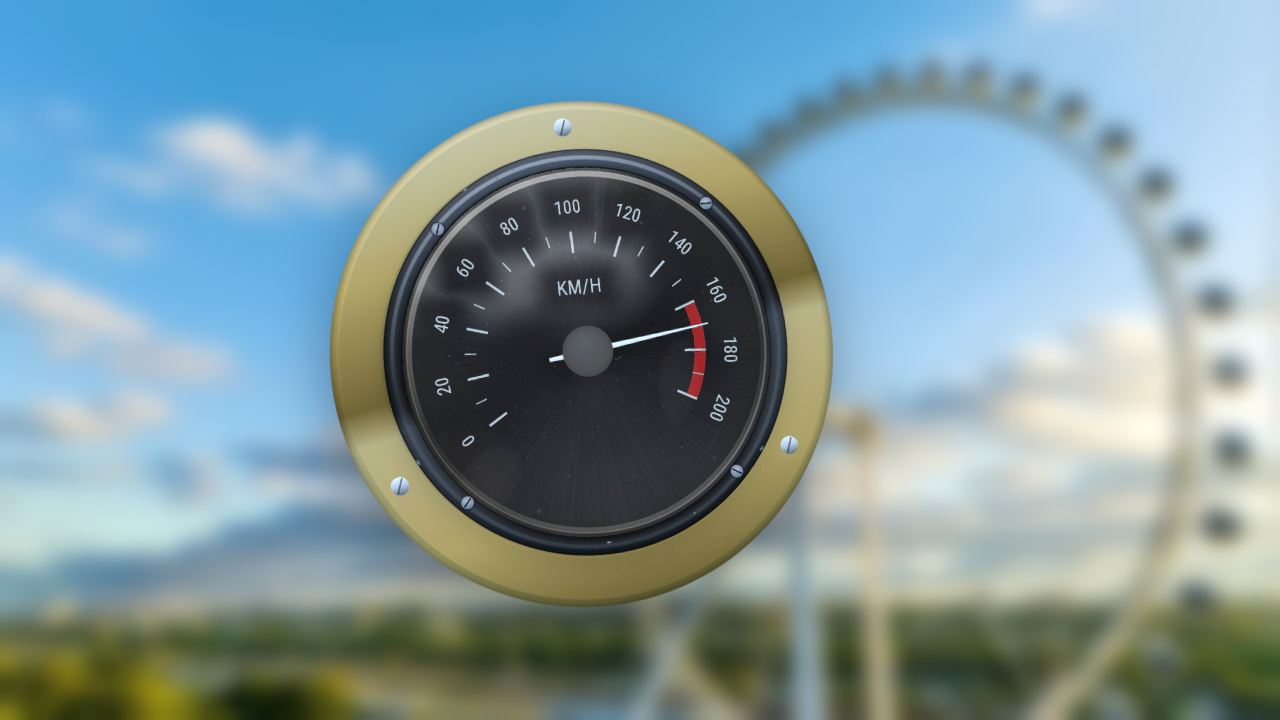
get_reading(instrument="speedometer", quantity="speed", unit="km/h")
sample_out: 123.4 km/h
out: 170 km/h
